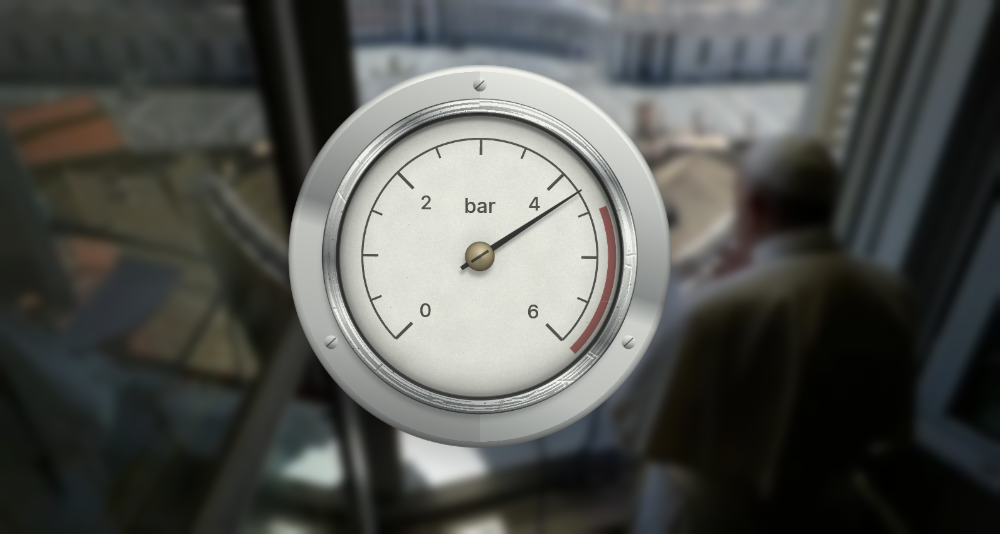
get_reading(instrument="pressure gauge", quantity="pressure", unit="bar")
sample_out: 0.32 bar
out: 4.25 bar
